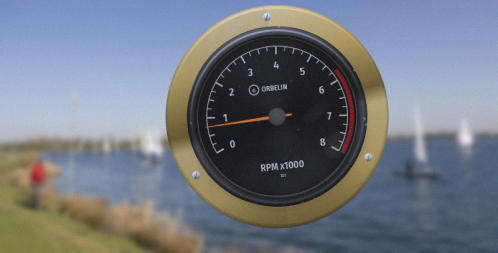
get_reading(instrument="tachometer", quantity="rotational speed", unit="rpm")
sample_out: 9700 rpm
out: 750 rpm
